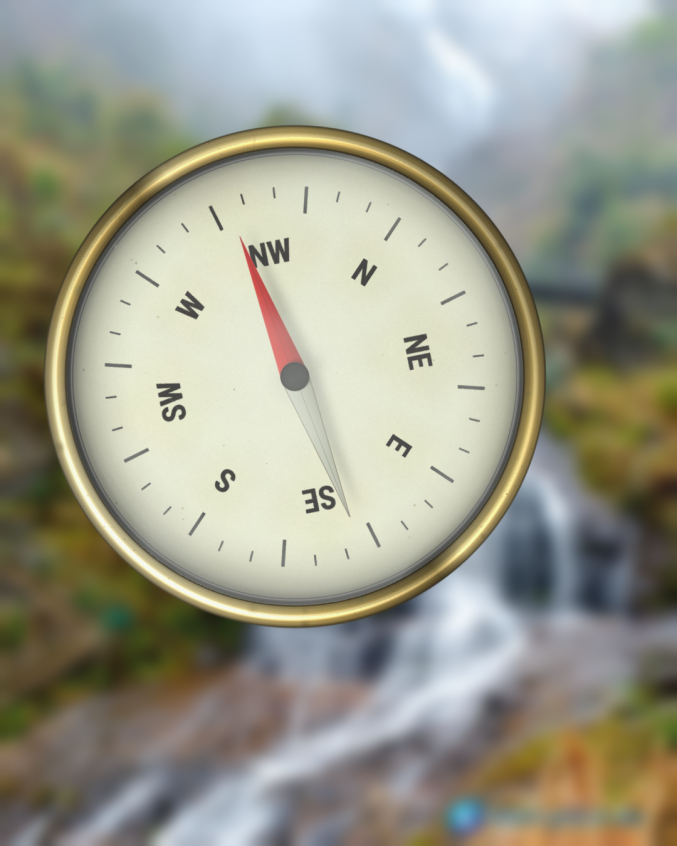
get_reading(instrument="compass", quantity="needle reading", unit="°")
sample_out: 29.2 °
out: 305 °
